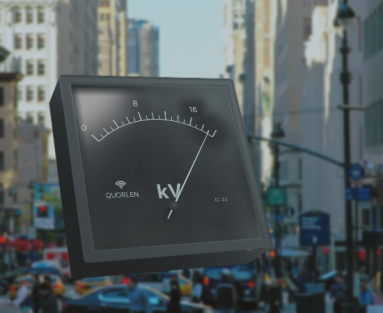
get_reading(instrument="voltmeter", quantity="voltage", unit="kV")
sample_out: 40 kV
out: 19 kV
